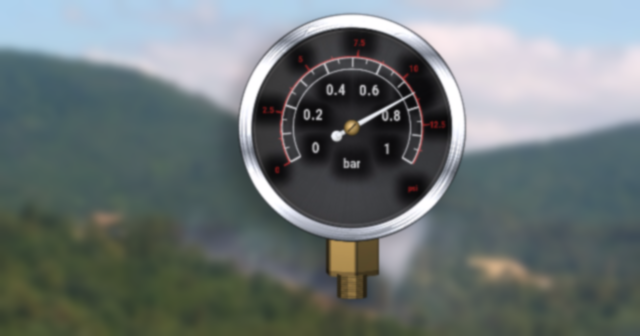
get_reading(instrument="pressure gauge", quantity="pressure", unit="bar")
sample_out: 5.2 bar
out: 0.75 bar
